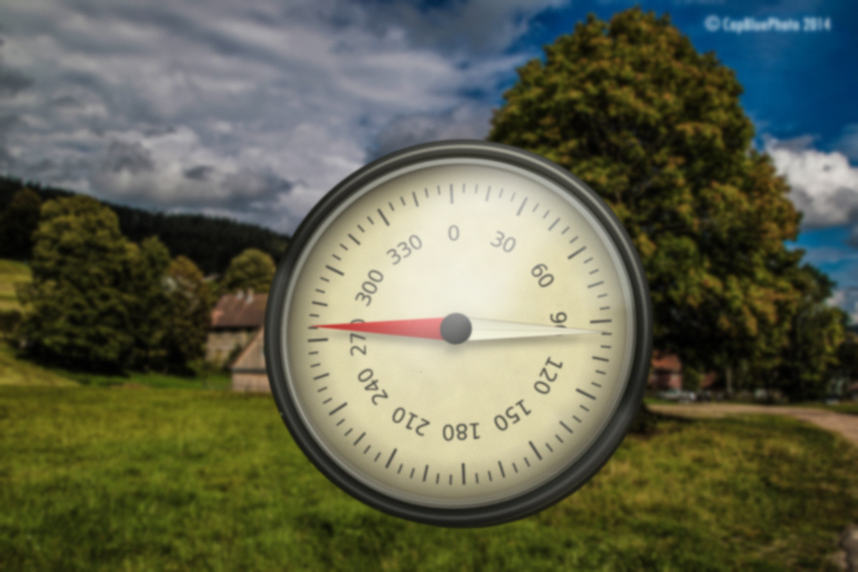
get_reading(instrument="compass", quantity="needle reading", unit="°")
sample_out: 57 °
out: 275 °
